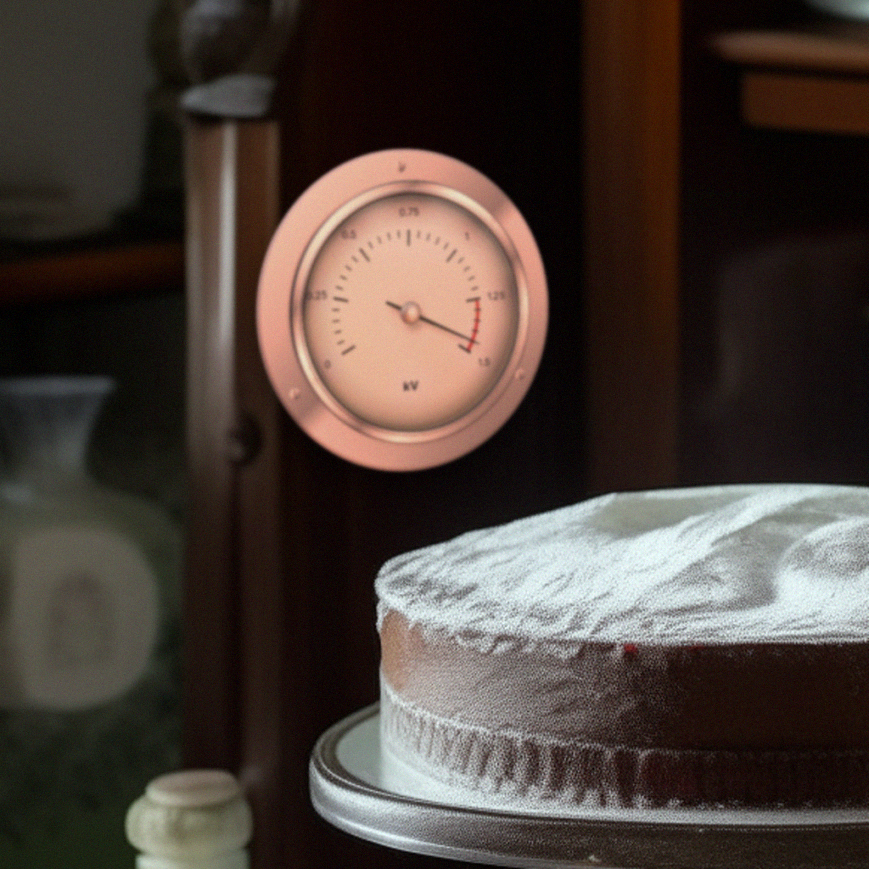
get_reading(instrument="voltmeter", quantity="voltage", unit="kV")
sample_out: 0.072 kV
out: 1.45 kV
